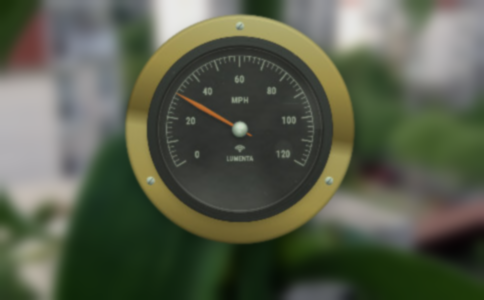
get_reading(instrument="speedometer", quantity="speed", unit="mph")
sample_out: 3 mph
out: 30 mph
